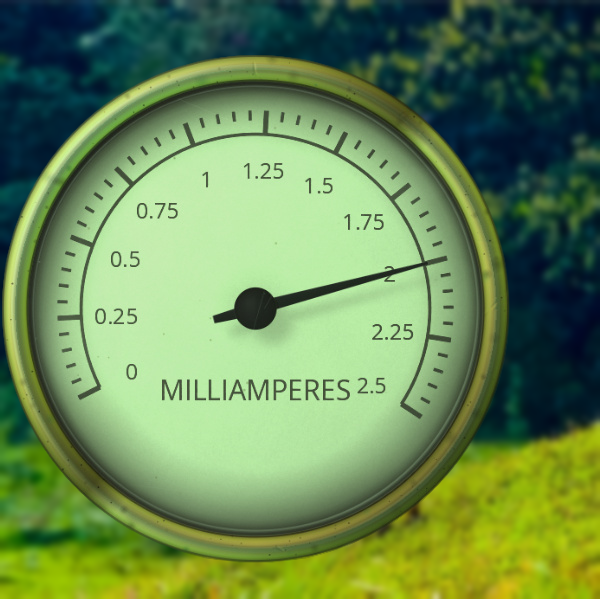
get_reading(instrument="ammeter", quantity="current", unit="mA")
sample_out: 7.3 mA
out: 2 mA
